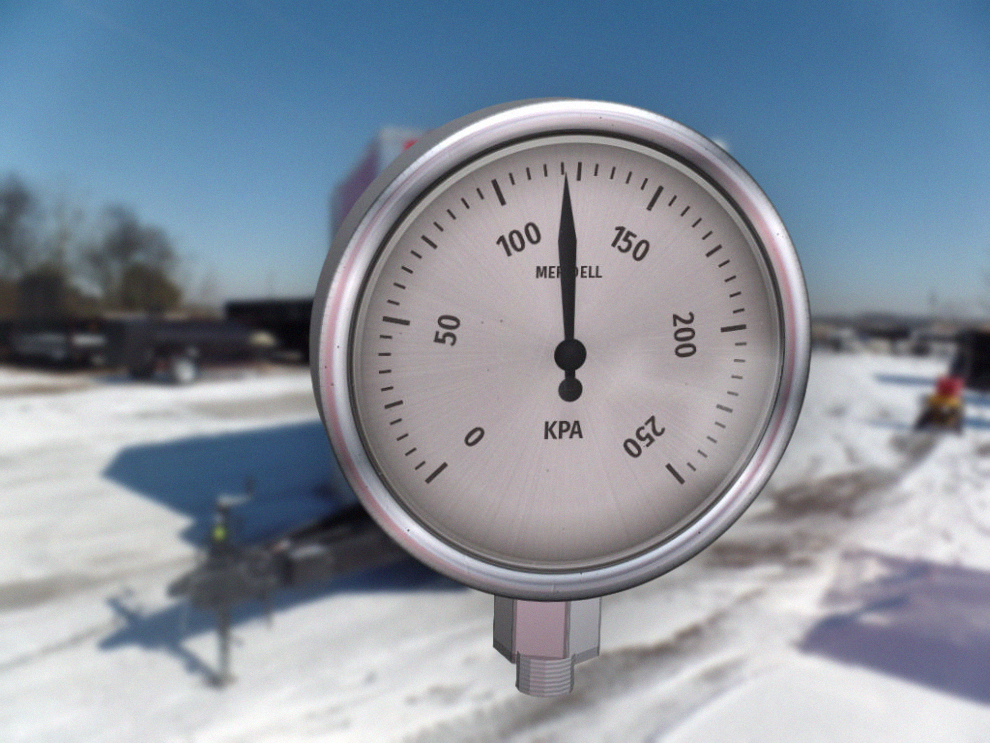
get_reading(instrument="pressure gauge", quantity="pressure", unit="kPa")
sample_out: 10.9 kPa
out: 120 kPa
